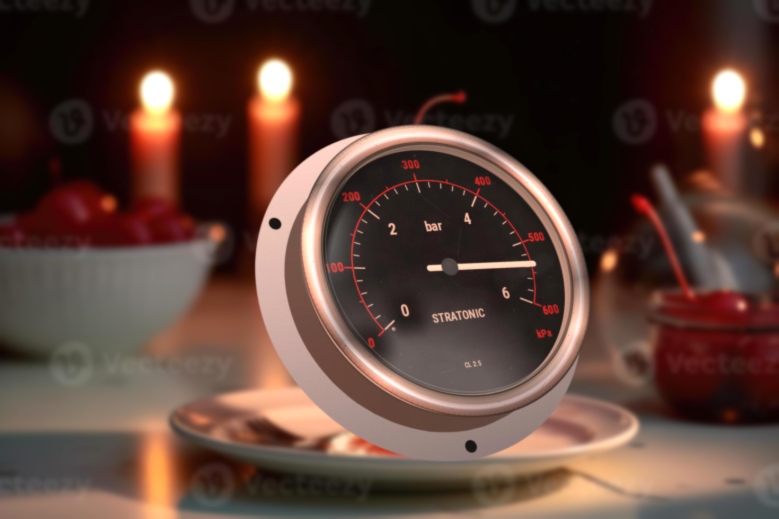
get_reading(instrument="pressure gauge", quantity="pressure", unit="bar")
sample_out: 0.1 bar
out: 5.4 bar
